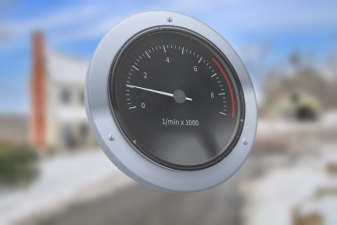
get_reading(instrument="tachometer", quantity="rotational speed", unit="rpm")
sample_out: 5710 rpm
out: 1000 rpm
